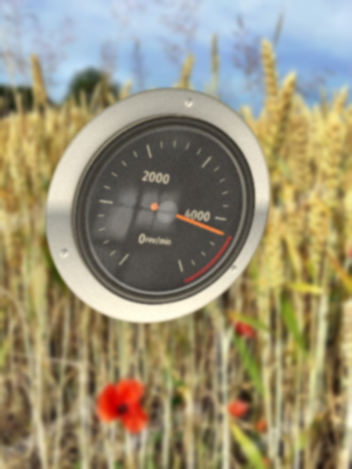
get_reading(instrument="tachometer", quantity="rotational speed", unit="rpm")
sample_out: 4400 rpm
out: 4200 rpm
